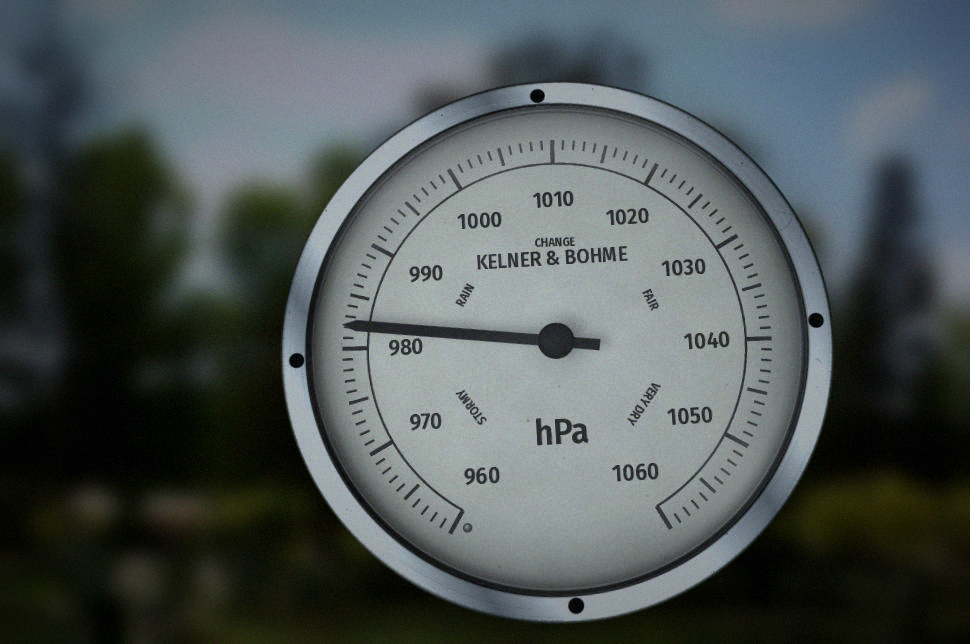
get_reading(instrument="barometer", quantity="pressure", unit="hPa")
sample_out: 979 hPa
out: 982 hPa
